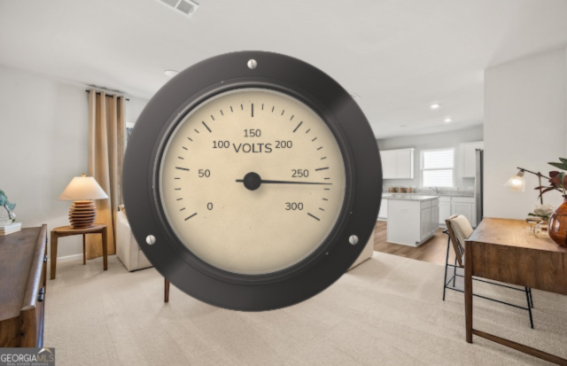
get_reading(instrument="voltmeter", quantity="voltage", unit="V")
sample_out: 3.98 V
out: 265 V
